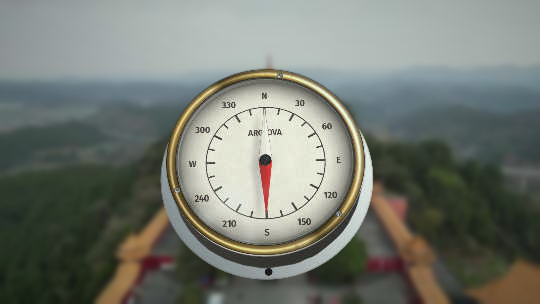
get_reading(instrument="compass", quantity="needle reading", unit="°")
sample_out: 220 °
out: 180 °
